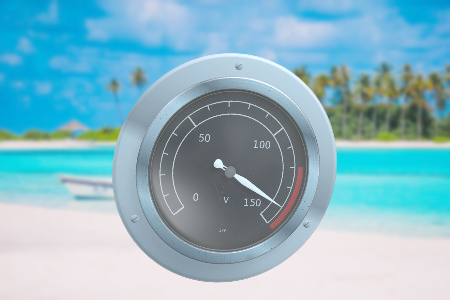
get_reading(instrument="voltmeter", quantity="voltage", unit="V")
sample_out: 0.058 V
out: 140 V
